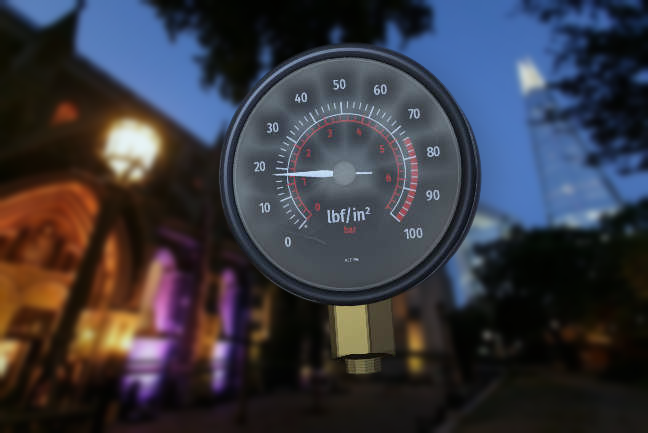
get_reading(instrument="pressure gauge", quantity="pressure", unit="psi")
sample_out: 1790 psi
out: 18 psi
